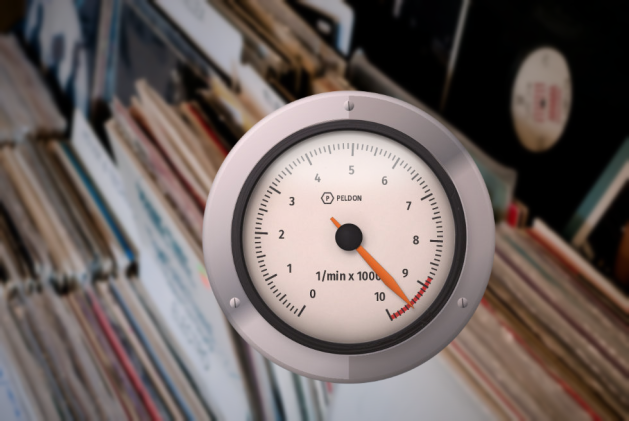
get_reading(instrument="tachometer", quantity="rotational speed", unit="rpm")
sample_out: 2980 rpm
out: 9500 rpm
